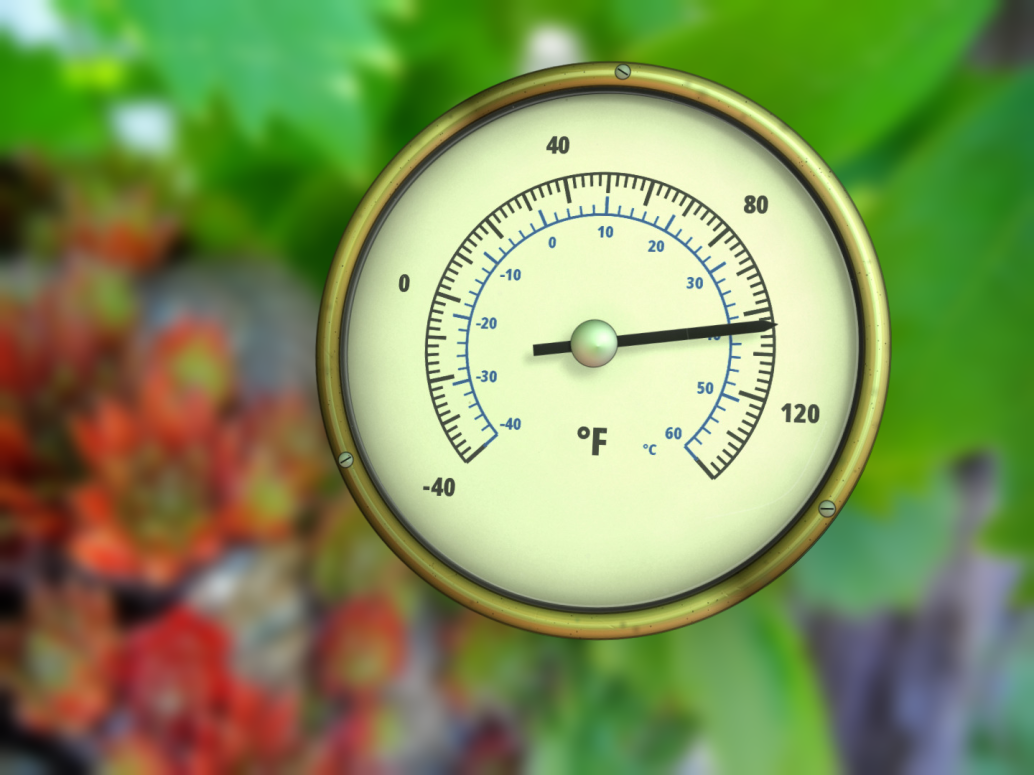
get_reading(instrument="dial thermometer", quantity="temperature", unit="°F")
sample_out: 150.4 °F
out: 104 °F
